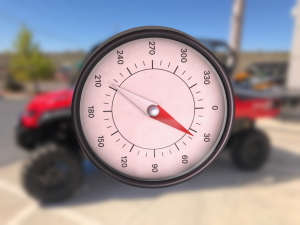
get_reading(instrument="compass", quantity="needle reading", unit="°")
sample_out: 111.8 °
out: 35 °
